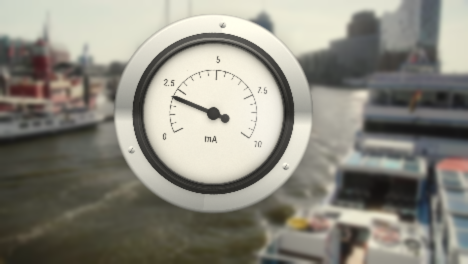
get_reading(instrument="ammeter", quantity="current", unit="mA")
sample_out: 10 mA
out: 2 mA
